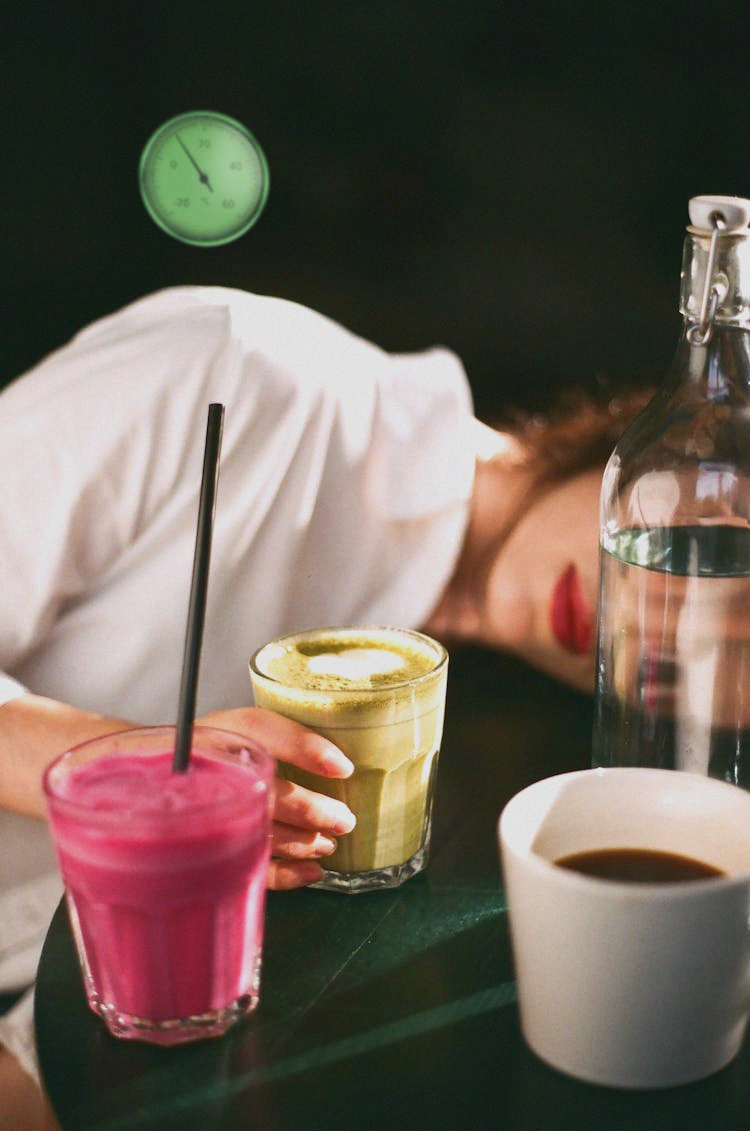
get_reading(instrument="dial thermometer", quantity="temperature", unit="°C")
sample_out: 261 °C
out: 10 °C
